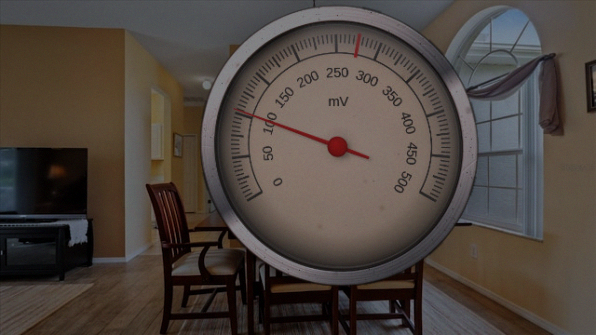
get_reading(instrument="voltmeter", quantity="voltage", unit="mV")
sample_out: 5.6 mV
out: 105 mV
